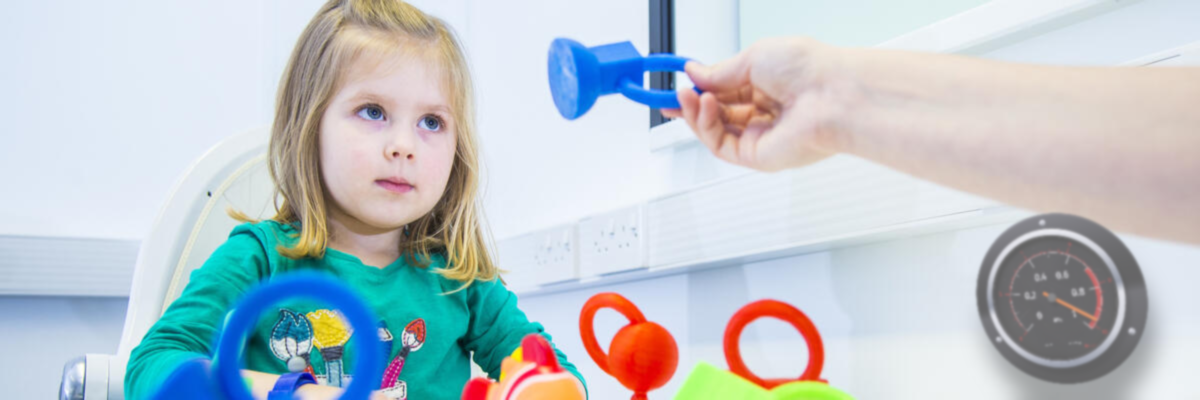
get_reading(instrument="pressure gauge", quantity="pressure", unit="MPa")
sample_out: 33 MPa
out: 0.95 MPa
